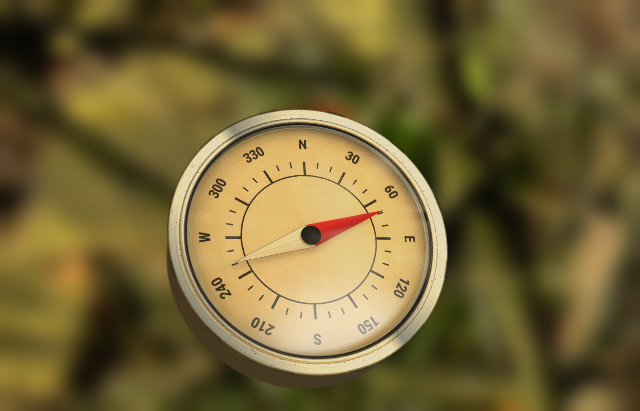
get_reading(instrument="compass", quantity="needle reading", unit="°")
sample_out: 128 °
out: 70 °
